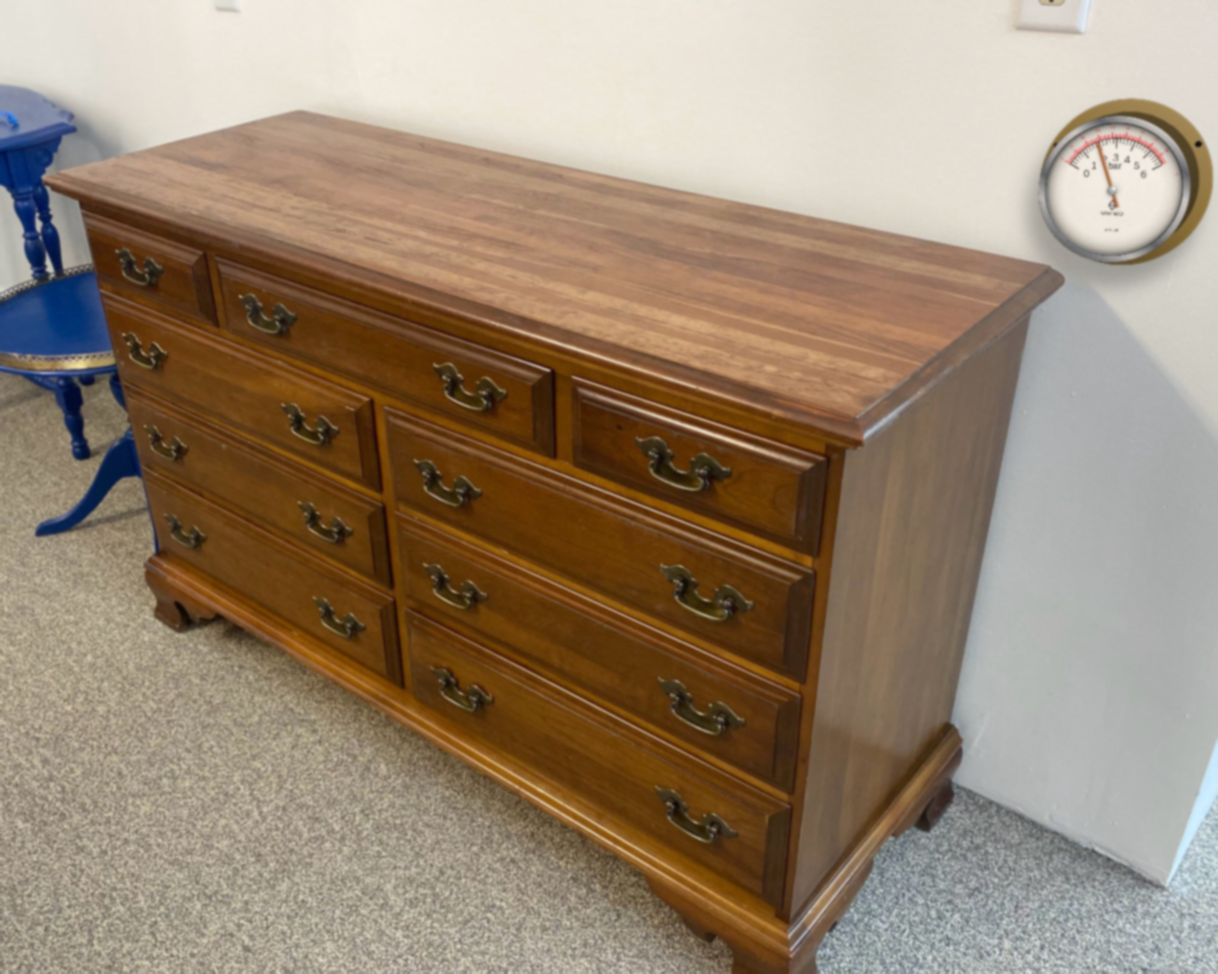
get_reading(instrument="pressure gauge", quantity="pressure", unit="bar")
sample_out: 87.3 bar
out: 2 bar
